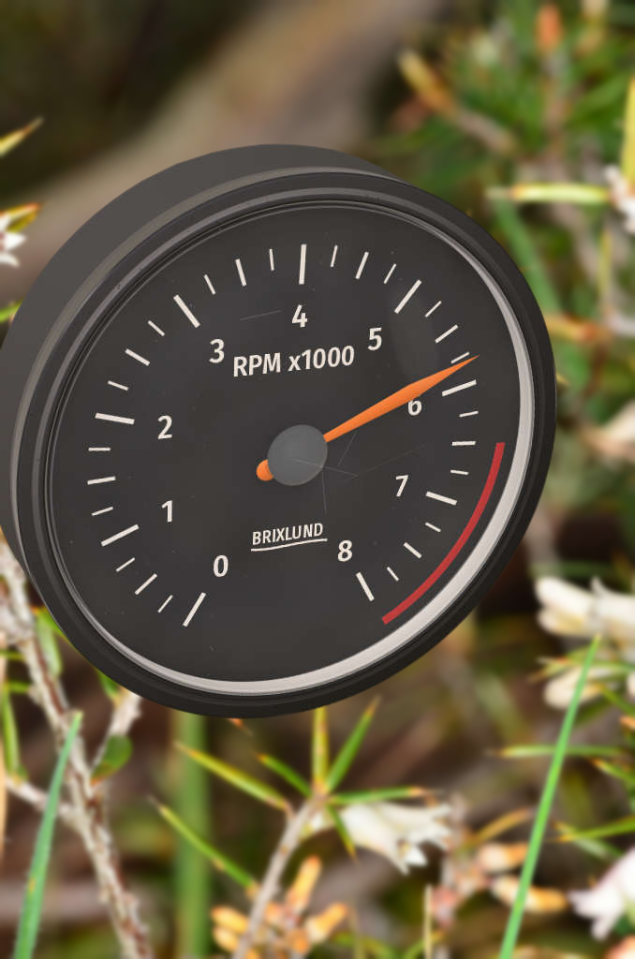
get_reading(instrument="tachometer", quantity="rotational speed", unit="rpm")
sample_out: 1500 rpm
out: 5750 rpm
